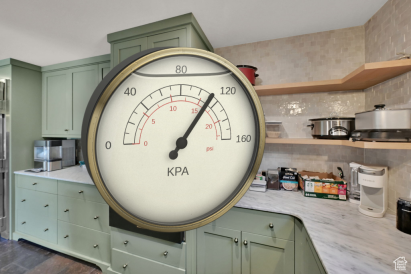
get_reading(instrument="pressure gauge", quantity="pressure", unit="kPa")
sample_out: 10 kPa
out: 110 kPa
